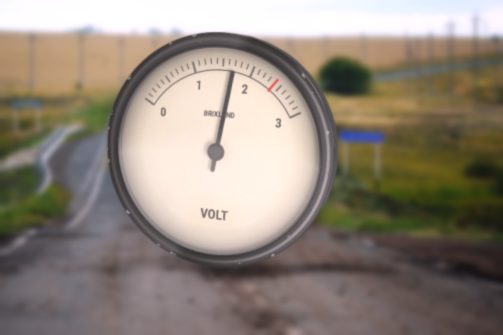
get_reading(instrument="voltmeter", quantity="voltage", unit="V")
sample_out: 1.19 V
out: 1.7 V
